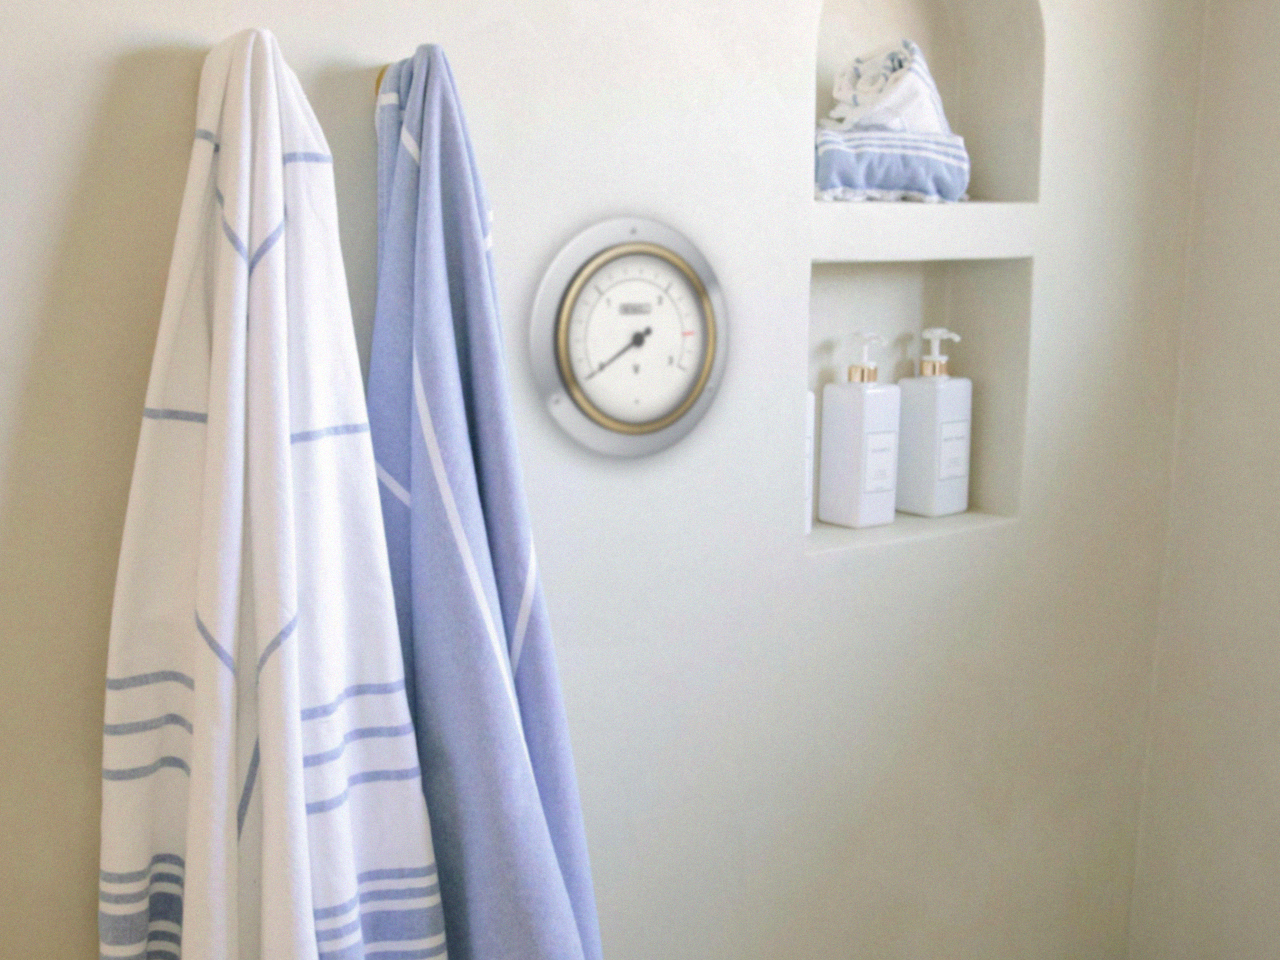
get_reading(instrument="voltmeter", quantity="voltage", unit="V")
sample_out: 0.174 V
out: 0 V
